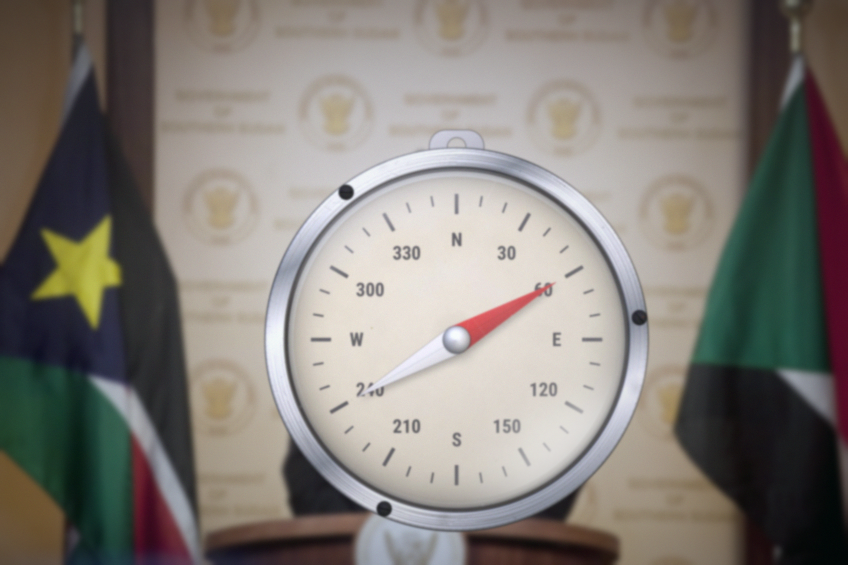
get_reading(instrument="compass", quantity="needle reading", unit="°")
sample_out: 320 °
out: 60 °
